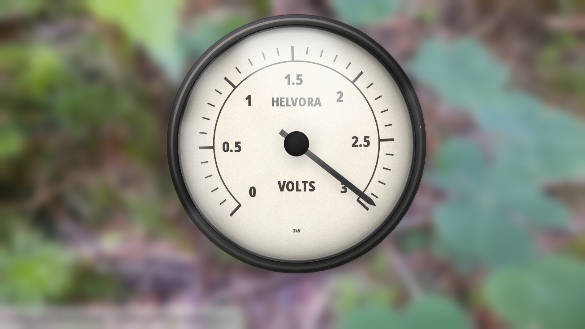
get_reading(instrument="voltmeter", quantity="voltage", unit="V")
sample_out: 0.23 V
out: 2.95 V
